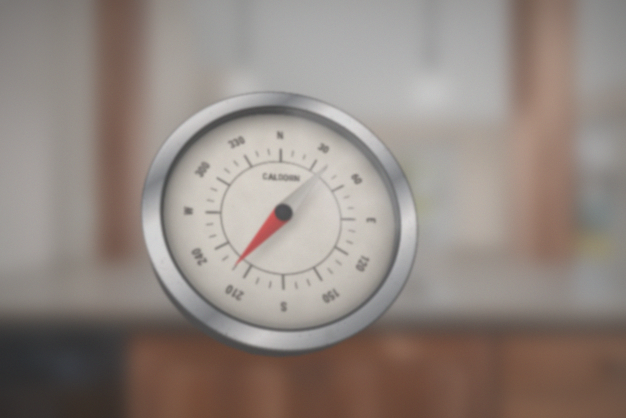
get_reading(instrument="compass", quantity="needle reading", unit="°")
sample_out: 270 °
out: 220 °
